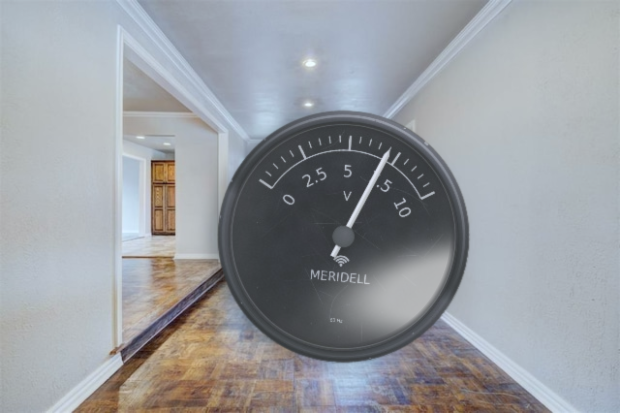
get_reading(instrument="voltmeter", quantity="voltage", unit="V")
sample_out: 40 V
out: 7 V
